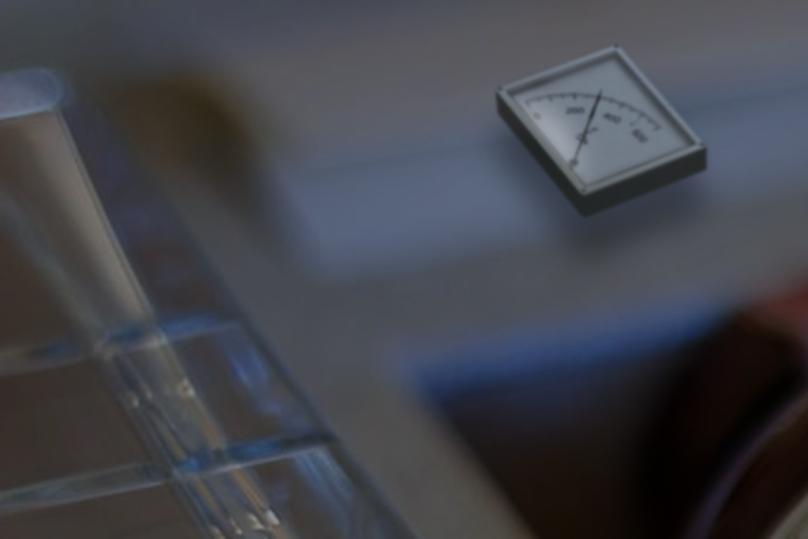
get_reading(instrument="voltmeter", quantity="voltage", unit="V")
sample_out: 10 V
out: 300 V
